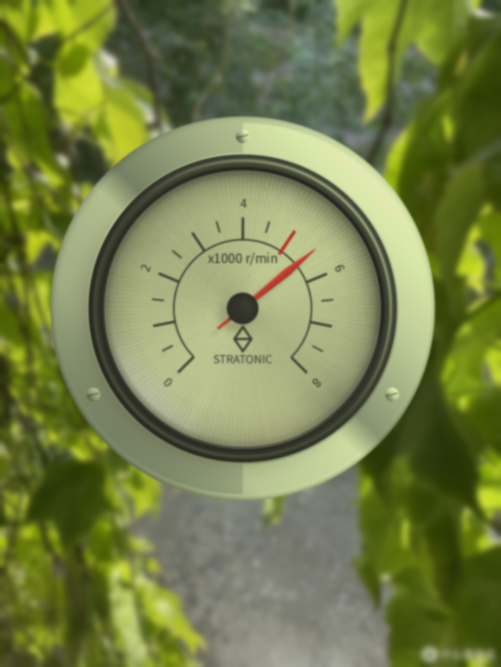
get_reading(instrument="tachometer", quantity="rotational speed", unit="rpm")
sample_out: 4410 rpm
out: 5500 rpm
